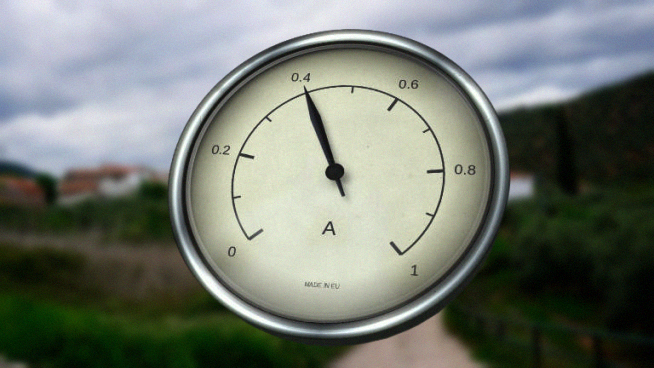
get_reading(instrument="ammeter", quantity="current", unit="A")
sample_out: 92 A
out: 0.4 A
